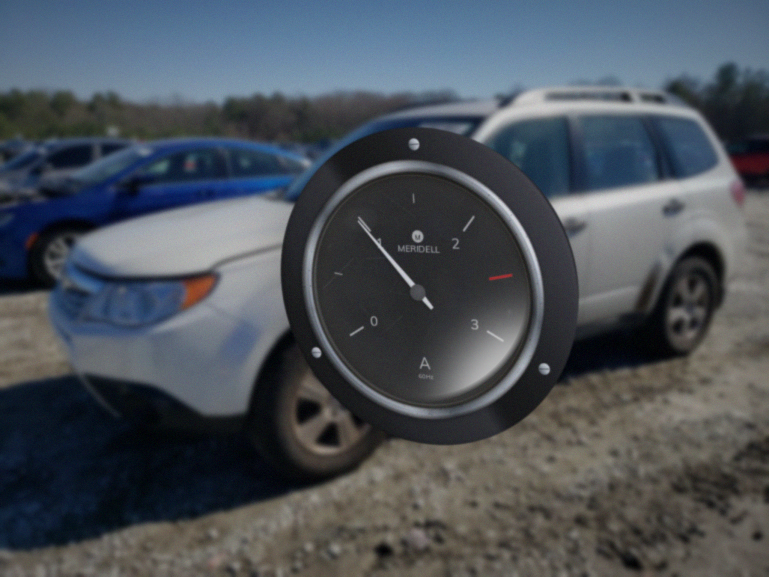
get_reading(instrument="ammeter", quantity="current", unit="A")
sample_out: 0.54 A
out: 1 A
